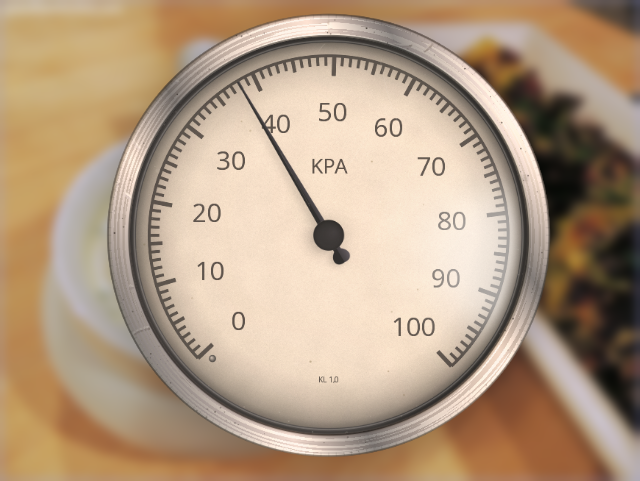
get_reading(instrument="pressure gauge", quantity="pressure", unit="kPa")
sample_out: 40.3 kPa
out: 38 kPa
